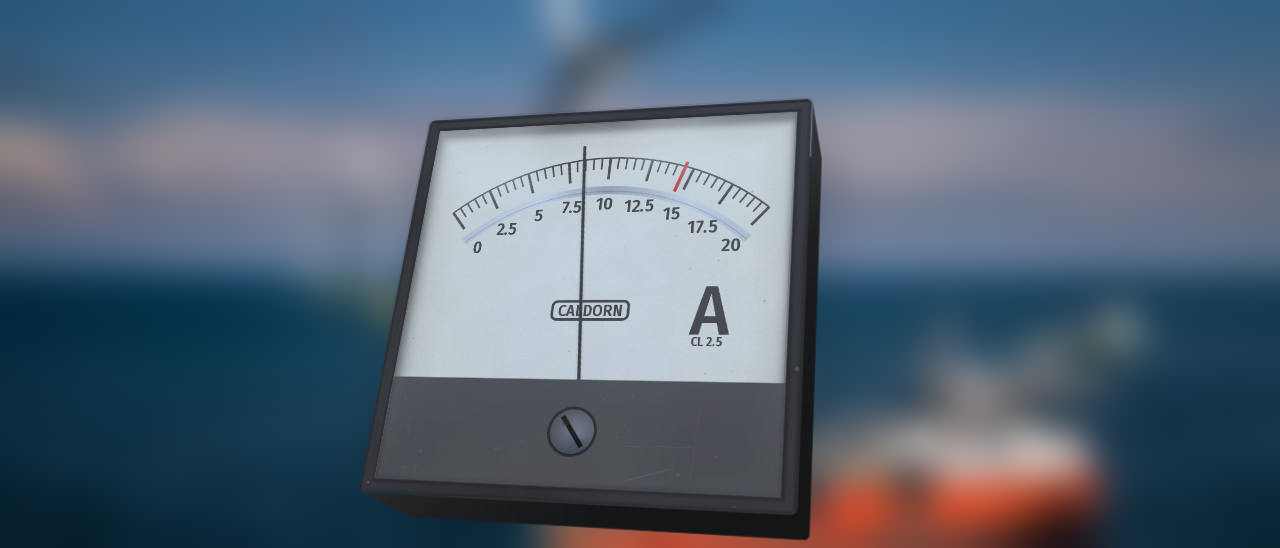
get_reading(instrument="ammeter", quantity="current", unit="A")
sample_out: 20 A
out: 8.5 A
